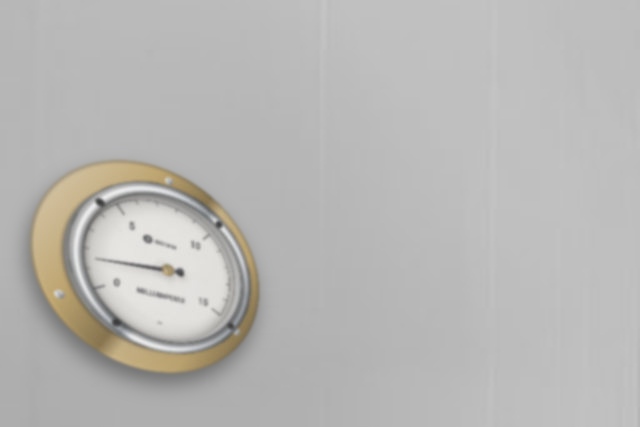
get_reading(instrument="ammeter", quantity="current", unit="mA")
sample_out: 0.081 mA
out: 1.5 mA
